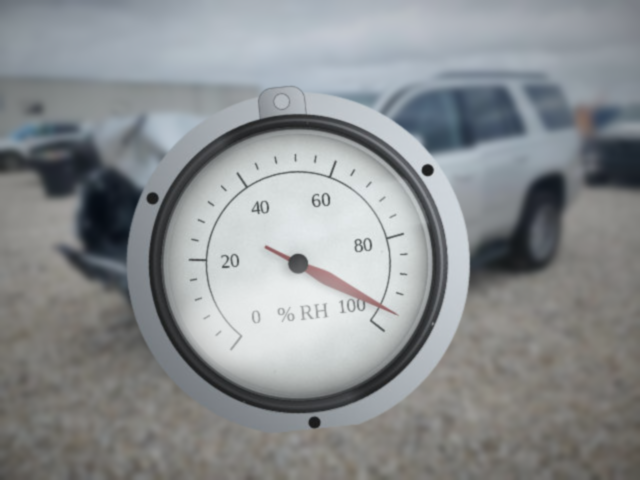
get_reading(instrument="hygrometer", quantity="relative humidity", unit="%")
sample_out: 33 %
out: 96 %
